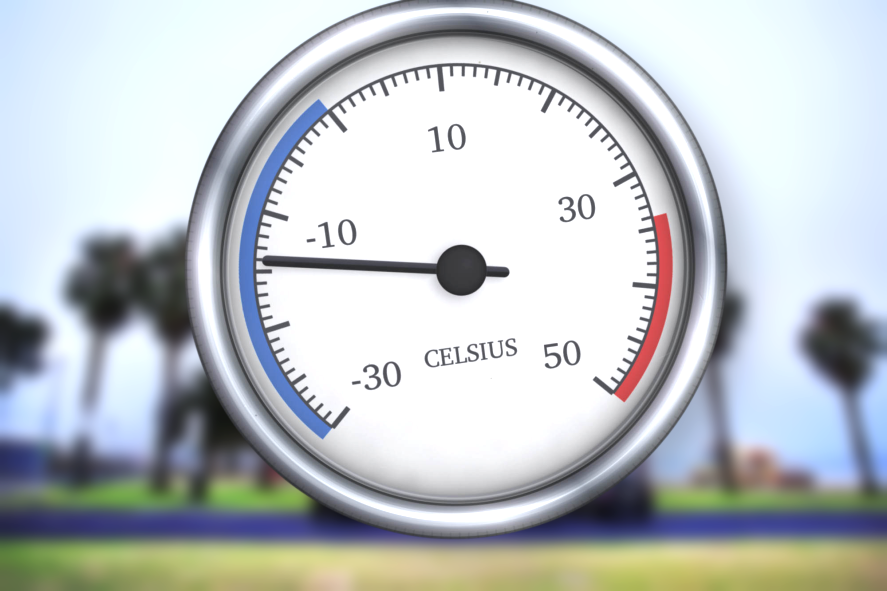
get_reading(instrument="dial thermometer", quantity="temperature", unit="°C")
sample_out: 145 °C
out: -14 °C
